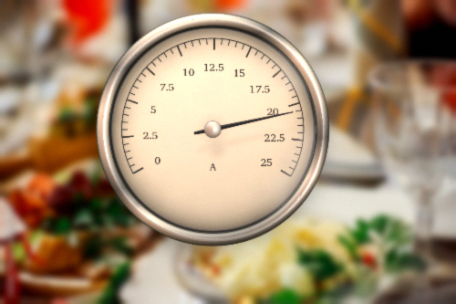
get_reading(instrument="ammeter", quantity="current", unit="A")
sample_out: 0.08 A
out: 20.5 A
